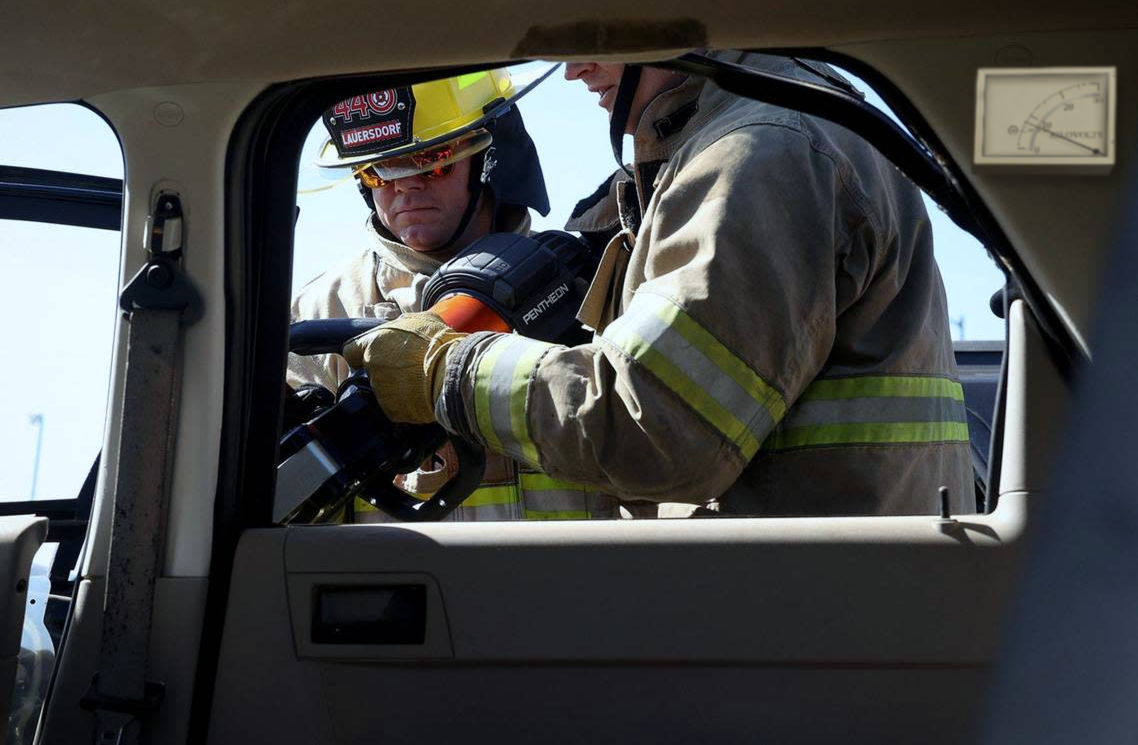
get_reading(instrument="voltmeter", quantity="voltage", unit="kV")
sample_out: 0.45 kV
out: 7.5 kV
